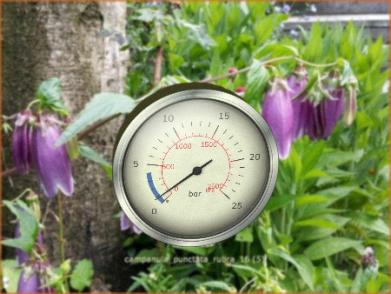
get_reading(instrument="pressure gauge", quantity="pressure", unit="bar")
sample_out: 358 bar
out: 1 bar
